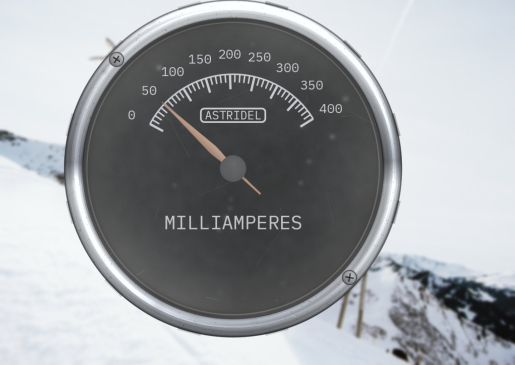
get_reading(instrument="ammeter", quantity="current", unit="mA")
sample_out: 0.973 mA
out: 50 mA
